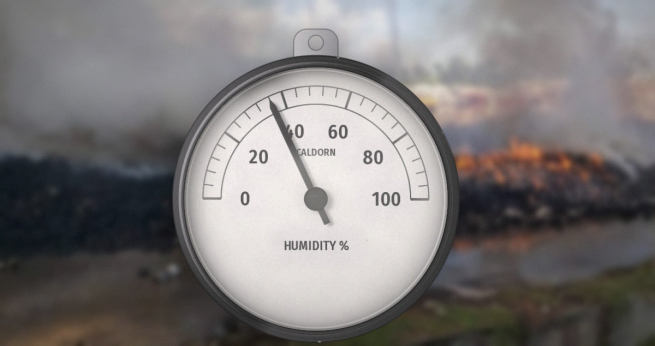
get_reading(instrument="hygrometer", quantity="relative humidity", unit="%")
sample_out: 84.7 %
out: 36 %
